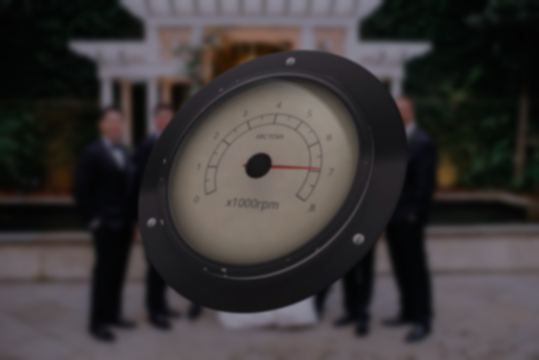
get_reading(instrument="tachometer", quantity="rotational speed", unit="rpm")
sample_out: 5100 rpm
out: 7000 rpm
